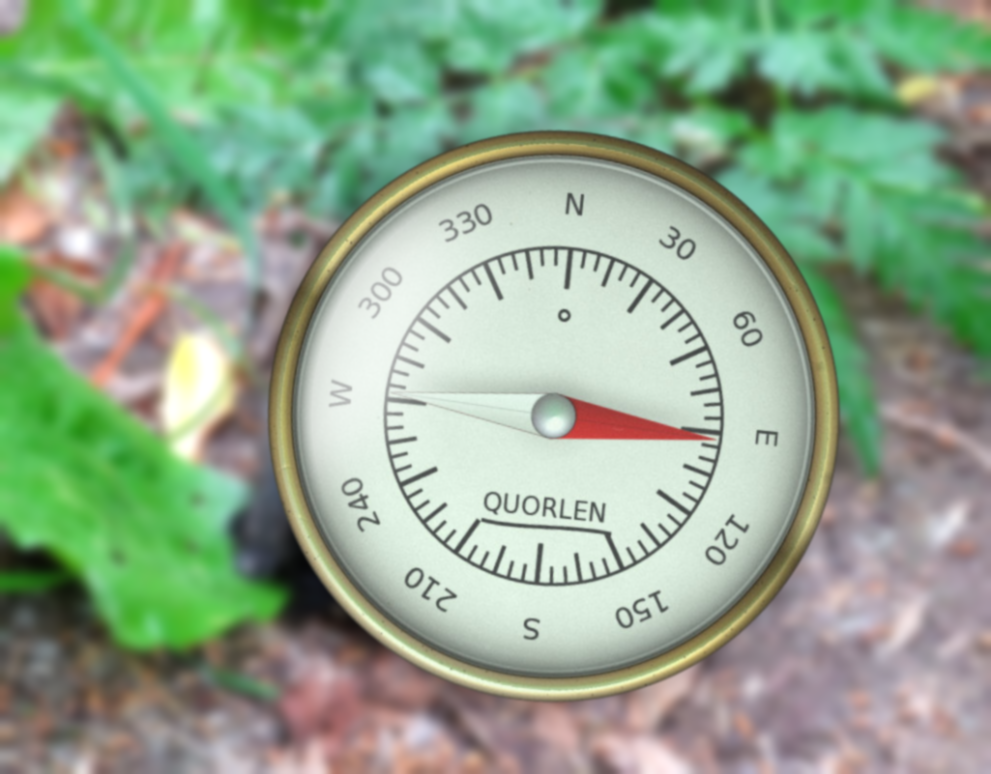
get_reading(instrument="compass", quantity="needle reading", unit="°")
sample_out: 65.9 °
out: 92.5 °
